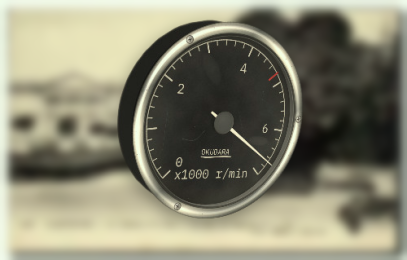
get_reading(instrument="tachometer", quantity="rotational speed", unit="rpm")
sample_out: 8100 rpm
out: 6700 rpm
